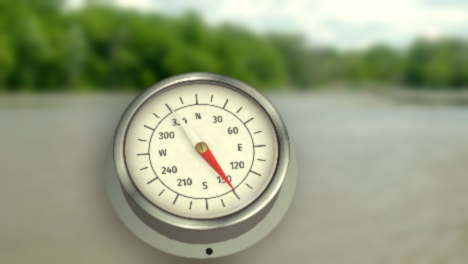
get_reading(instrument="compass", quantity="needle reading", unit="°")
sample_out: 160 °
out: 150 °
